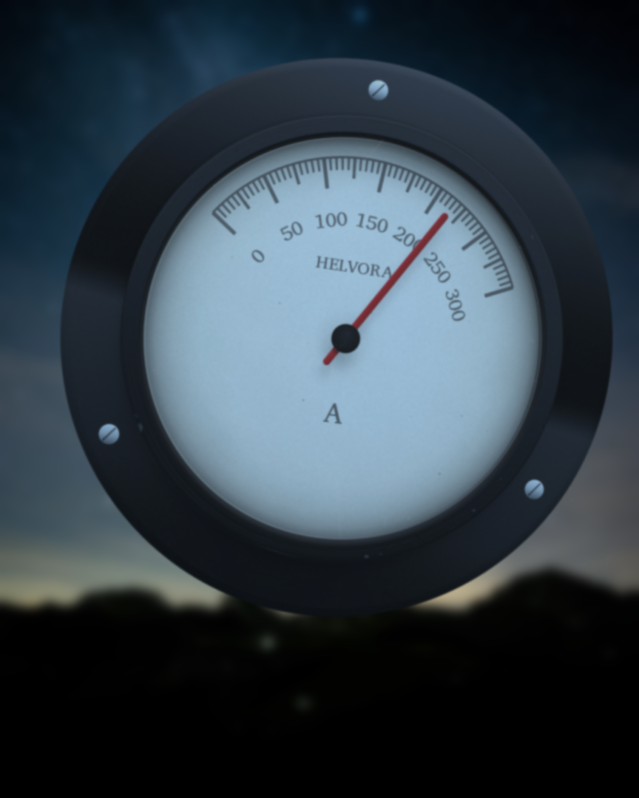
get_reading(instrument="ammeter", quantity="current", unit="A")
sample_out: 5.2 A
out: 215 A
